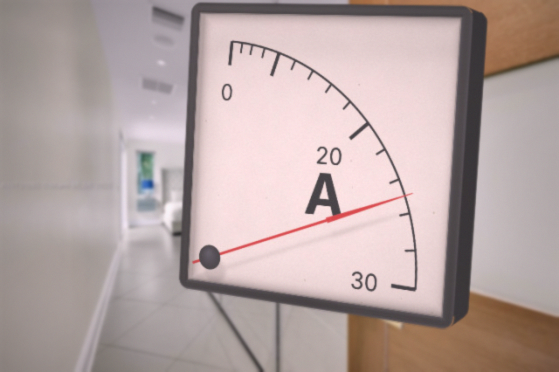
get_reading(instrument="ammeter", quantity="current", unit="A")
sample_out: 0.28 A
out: 25 A
